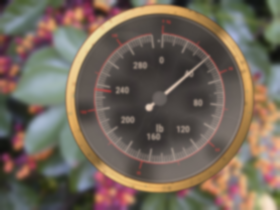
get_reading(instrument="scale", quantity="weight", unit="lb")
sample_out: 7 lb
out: 40 lb
